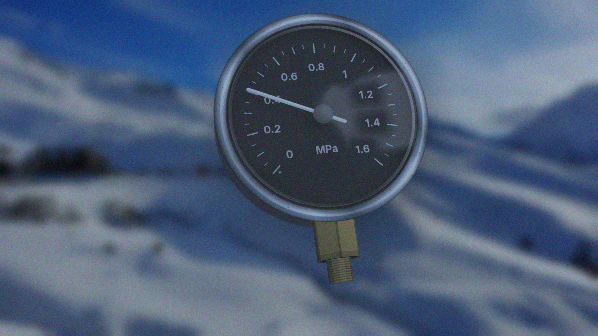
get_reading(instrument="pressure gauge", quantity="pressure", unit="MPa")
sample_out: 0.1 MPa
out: 0.4 MPa
